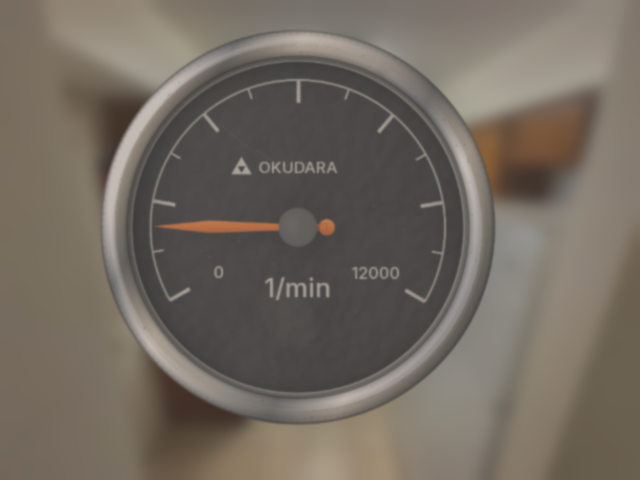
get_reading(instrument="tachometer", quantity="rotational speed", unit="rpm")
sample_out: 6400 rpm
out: 1500 rpm
